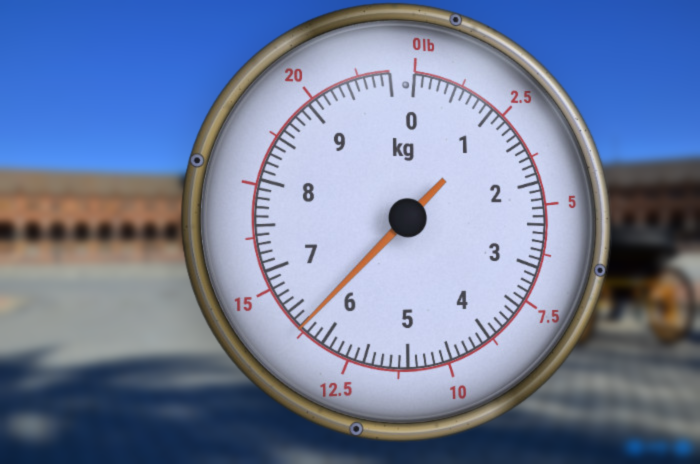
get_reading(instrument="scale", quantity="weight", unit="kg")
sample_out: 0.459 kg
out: 6.3 kg
